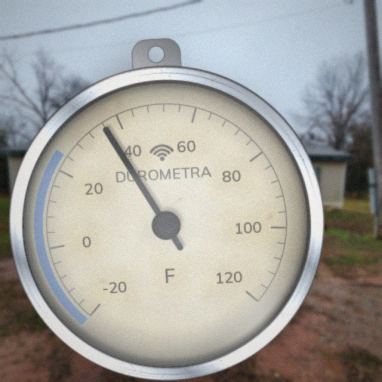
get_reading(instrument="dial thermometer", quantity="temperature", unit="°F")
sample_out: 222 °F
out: 36 °F
